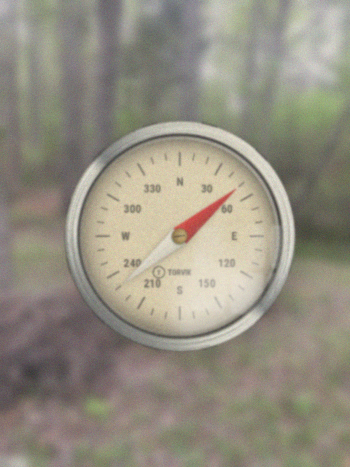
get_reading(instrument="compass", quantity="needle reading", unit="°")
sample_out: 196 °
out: 50 °
